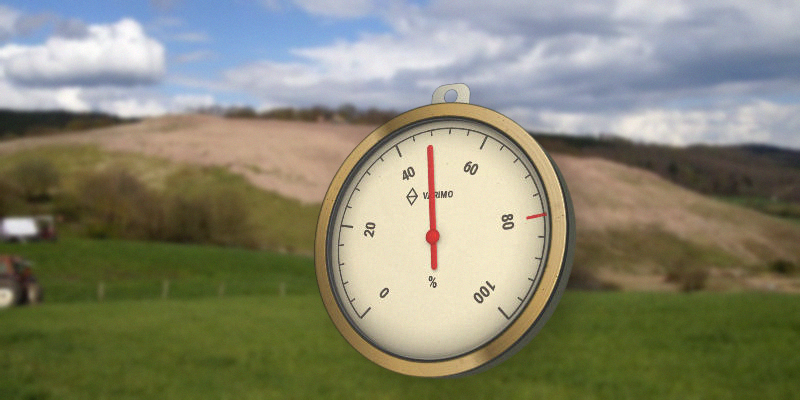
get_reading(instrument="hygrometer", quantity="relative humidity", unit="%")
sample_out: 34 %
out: 48 %
